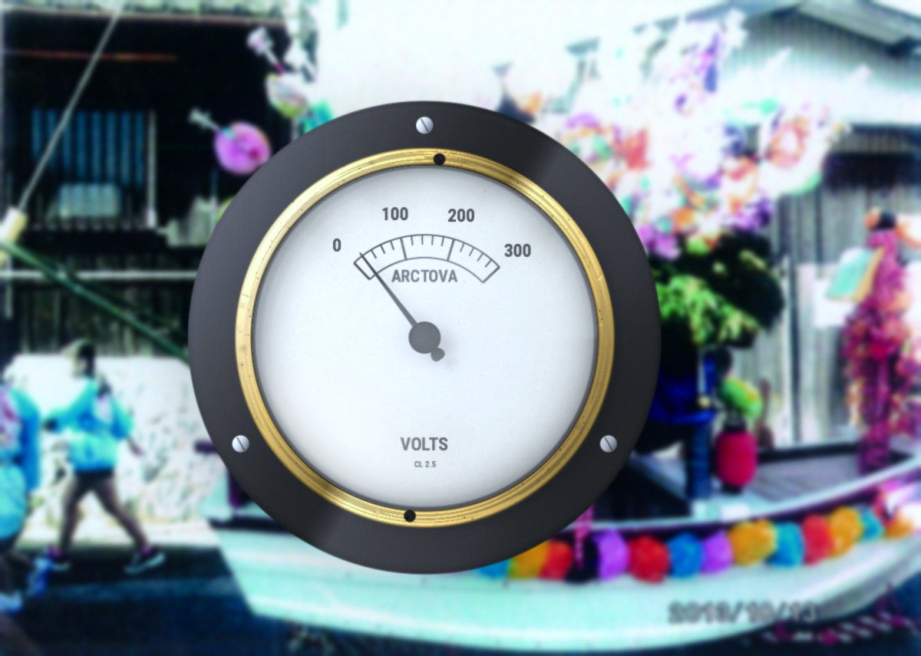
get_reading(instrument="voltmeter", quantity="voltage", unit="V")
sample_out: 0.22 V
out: 20 V
